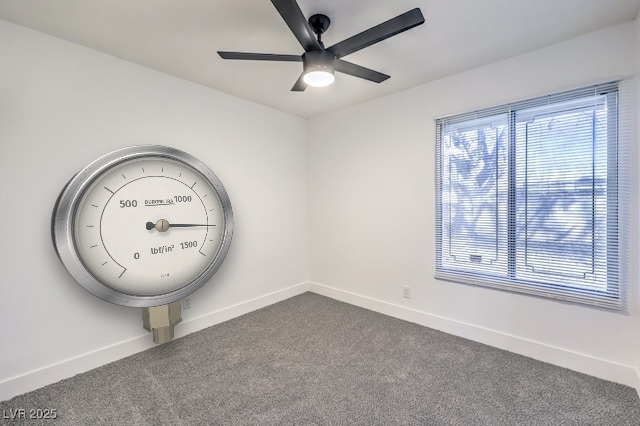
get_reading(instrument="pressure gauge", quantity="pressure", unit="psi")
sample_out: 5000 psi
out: 1300 psi
